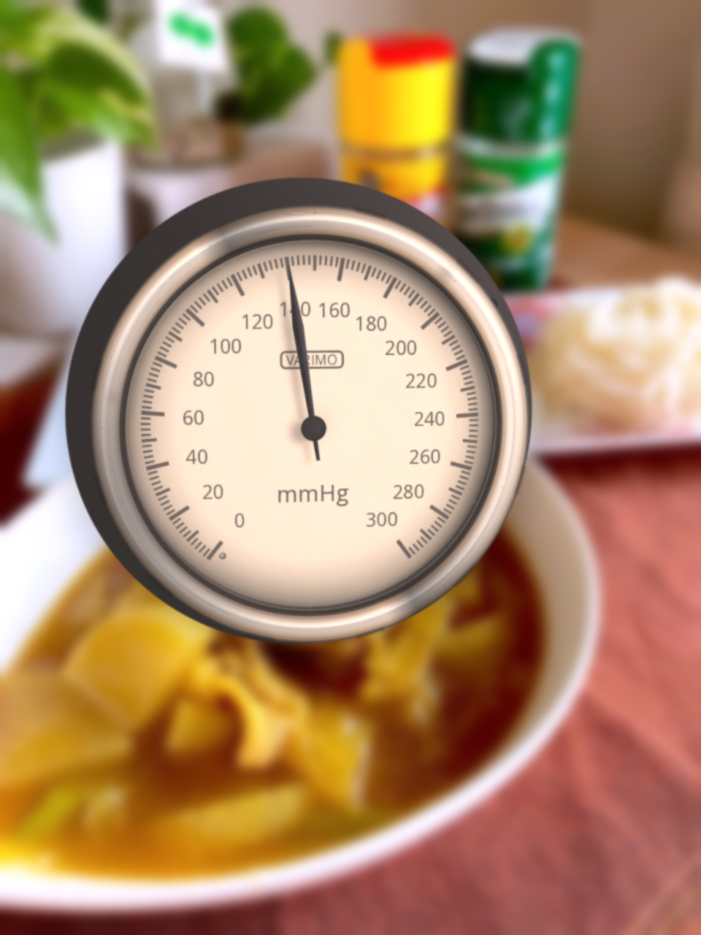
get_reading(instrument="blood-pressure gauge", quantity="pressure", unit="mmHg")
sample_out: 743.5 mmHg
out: 140 mmHg
